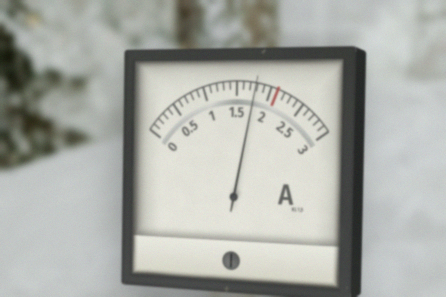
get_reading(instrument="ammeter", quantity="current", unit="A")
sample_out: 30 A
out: 1.8 A
